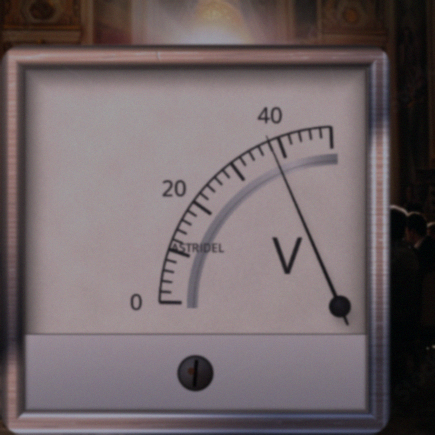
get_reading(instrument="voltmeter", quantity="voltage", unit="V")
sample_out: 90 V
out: 38 V
